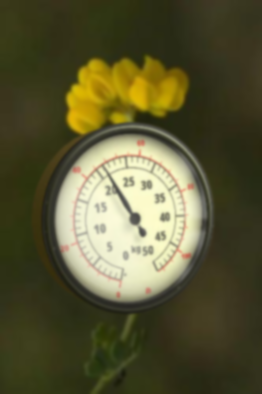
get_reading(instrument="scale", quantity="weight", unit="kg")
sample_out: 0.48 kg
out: 21 kg
